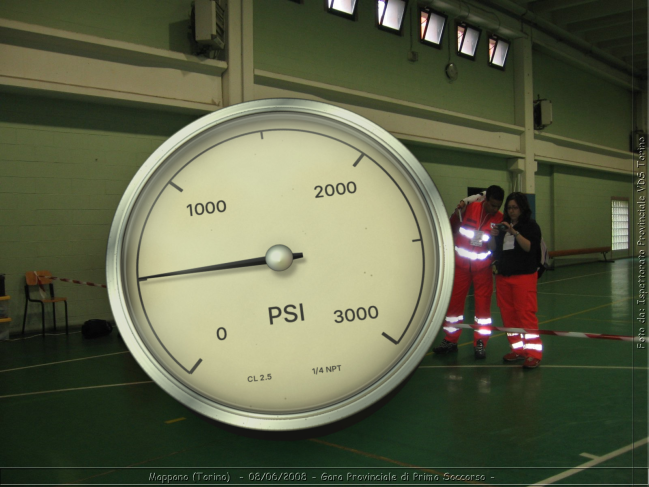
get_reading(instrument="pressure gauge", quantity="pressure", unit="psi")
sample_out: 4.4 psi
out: 500 psi
